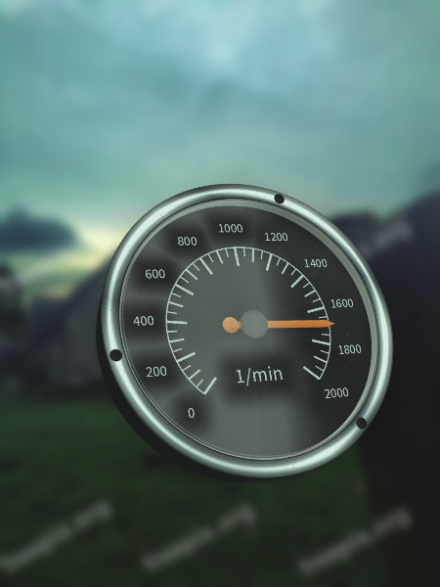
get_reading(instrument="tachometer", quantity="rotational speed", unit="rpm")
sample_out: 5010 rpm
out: 1700 rpm
